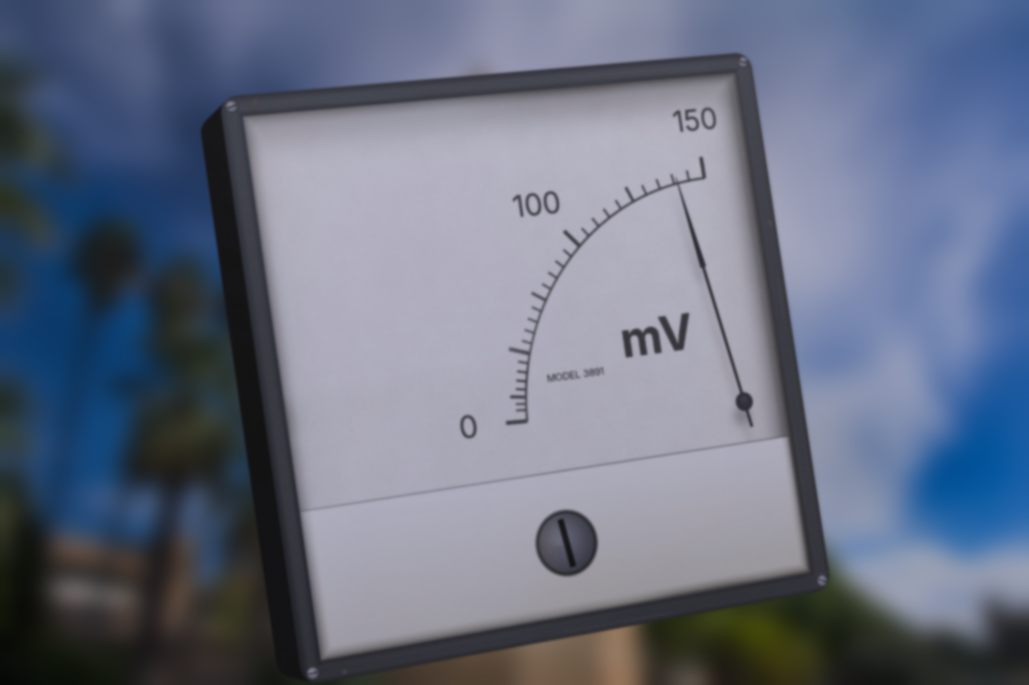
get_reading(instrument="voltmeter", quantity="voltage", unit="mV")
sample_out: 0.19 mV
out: 140 mV
